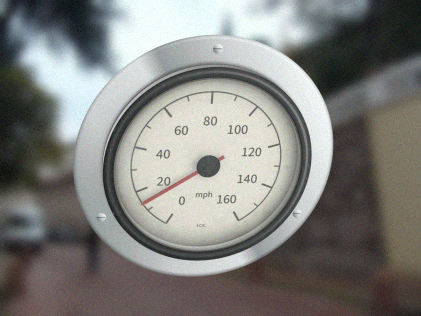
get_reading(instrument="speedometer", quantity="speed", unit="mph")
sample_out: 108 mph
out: 15 mph
